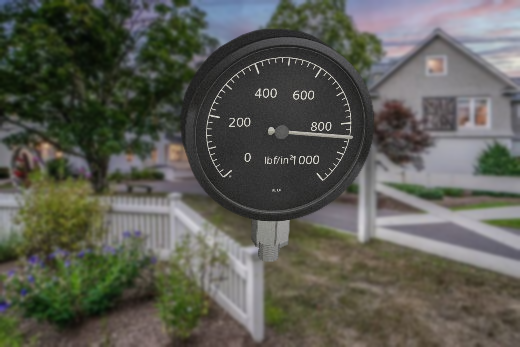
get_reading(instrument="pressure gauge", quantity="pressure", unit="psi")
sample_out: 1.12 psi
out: 840 psi
